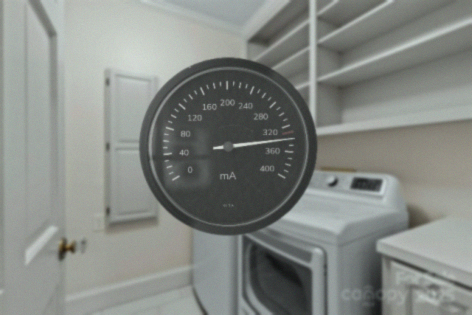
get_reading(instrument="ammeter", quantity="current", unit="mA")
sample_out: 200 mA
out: 340 mA
